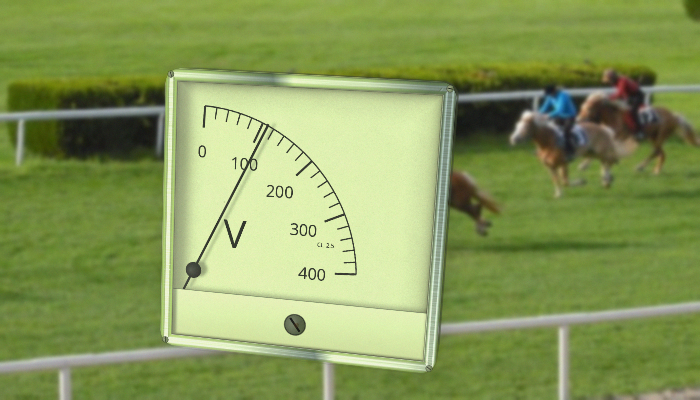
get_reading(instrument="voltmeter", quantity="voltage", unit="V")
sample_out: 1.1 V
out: 110 V
